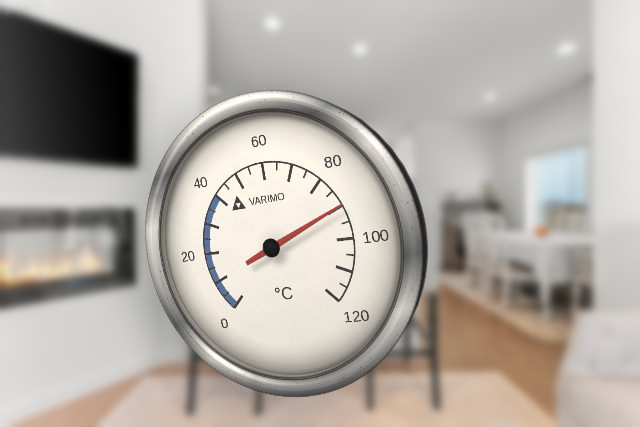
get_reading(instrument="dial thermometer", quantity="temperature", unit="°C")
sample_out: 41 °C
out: 90 °C
